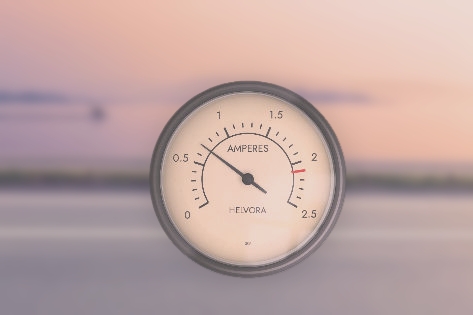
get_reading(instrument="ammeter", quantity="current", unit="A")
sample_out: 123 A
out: 0.7 A
